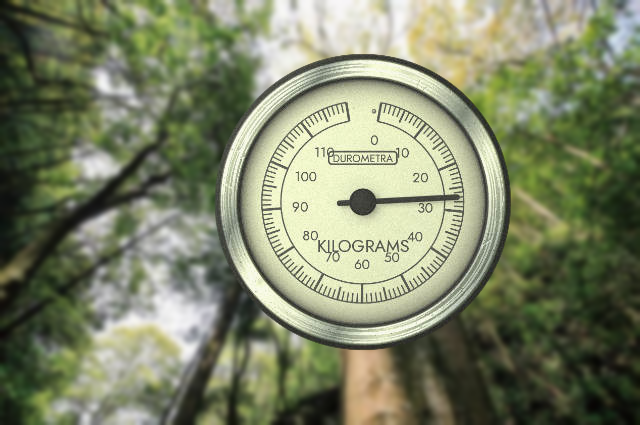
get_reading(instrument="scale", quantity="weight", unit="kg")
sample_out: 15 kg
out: 27 kg
